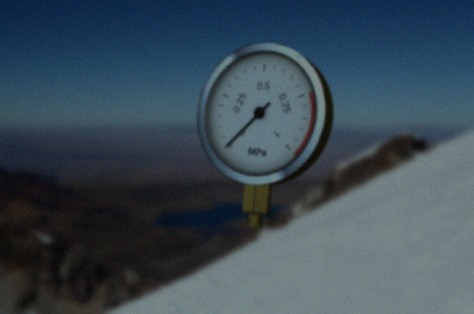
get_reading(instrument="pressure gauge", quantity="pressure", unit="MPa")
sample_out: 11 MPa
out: 0 MPa
